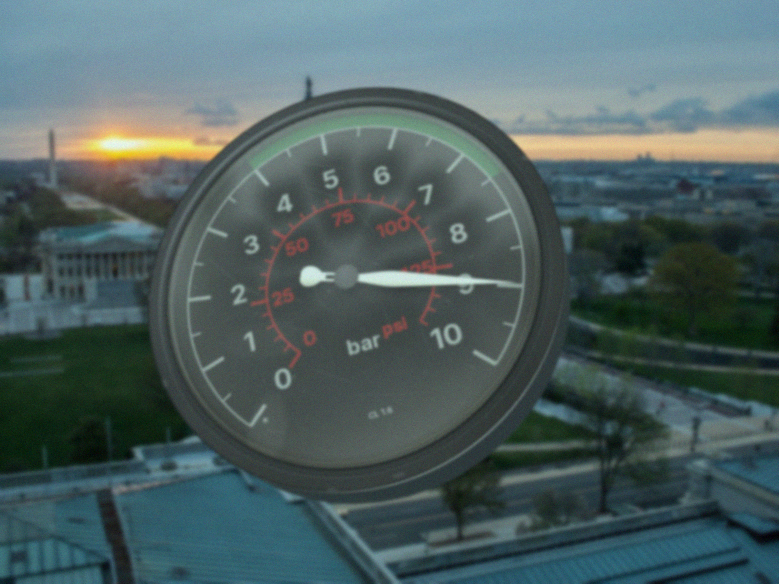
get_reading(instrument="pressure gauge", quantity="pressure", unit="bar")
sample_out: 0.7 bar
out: 9 bar
